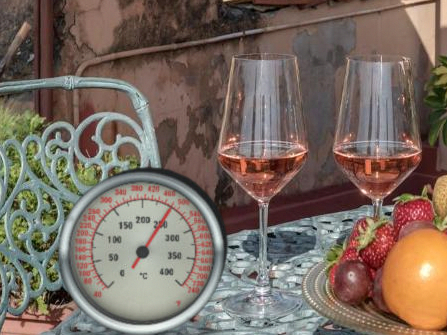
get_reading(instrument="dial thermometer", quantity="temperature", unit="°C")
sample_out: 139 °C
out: 250 °C
